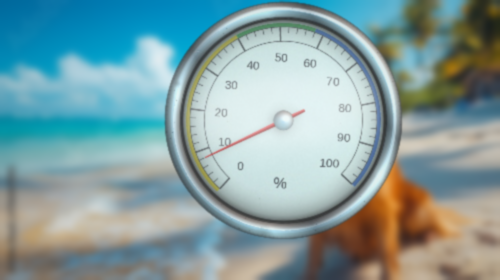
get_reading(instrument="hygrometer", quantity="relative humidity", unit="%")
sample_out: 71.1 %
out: 8 %
